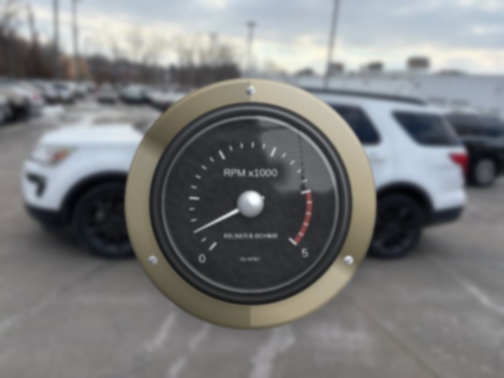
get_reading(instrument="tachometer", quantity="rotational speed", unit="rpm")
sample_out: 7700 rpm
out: 400 rpm
